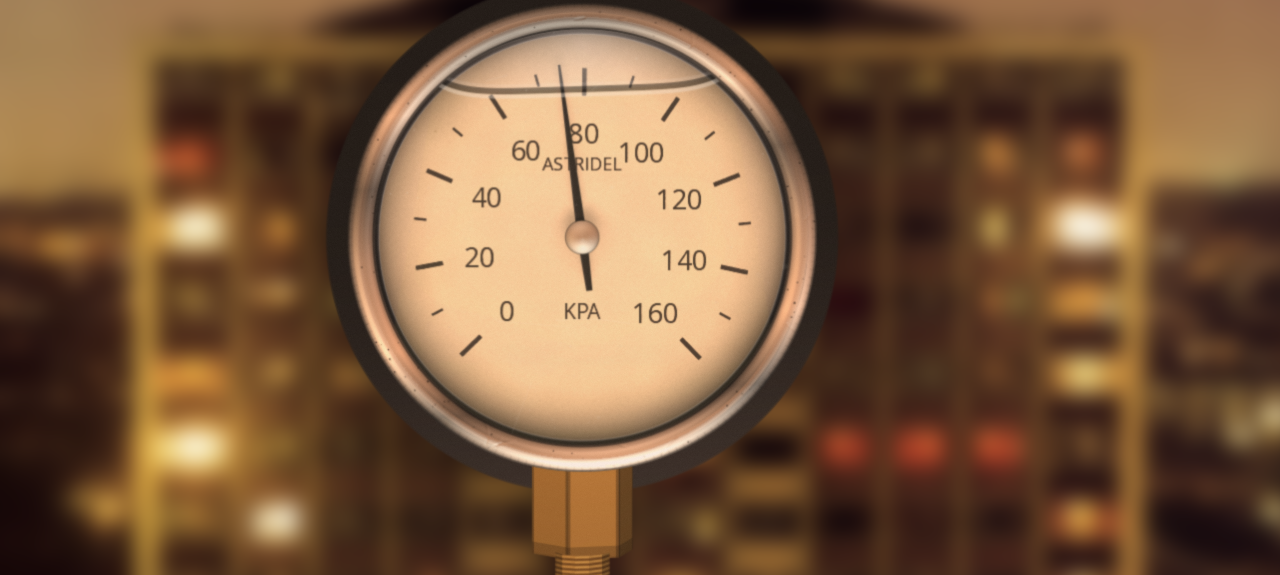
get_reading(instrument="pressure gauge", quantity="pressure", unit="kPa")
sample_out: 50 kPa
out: 75 kPa
